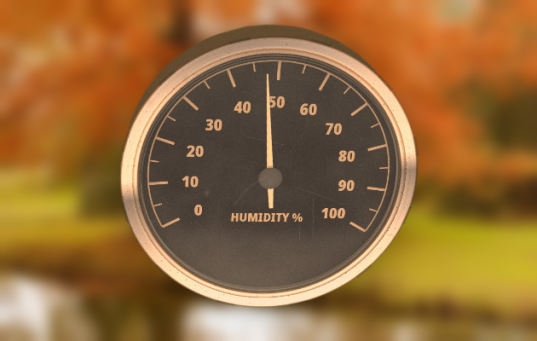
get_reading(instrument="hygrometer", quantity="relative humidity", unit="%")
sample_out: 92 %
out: 47.5 %
